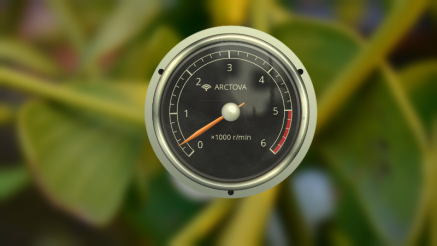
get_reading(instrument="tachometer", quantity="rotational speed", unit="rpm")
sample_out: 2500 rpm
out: 300 rpm
